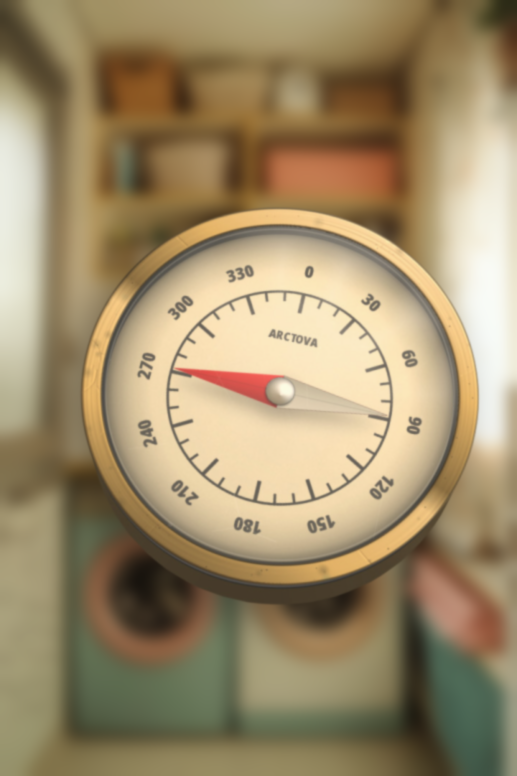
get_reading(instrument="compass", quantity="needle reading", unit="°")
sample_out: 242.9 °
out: 270 °
